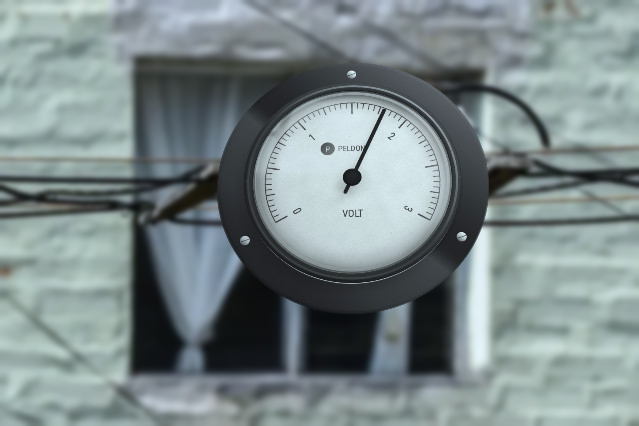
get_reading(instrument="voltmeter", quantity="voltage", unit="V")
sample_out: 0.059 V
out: 1.8 V
